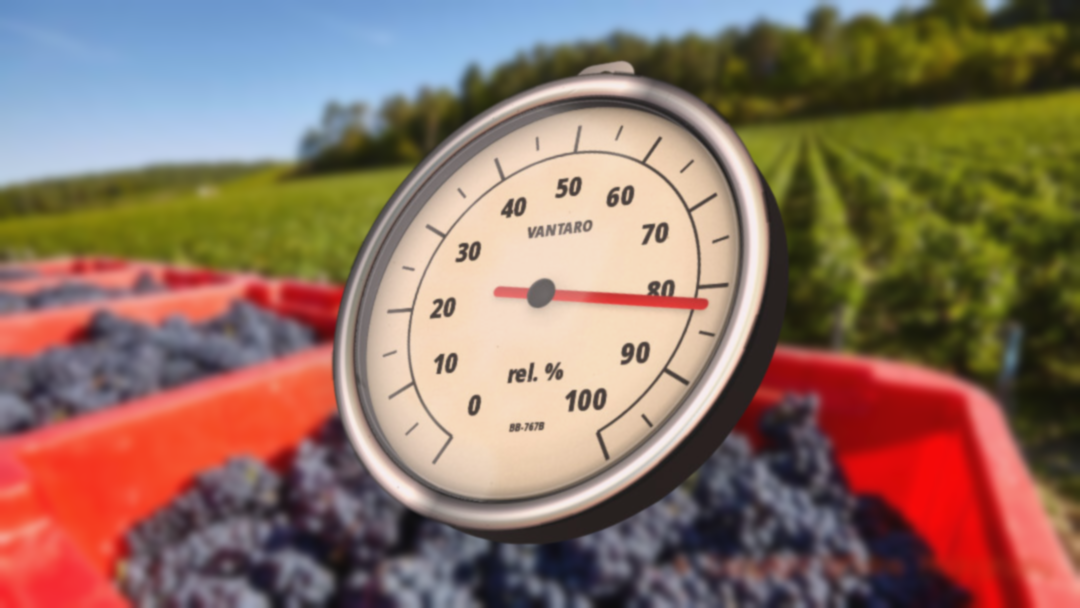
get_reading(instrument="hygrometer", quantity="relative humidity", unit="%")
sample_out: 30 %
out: 82.5 %
